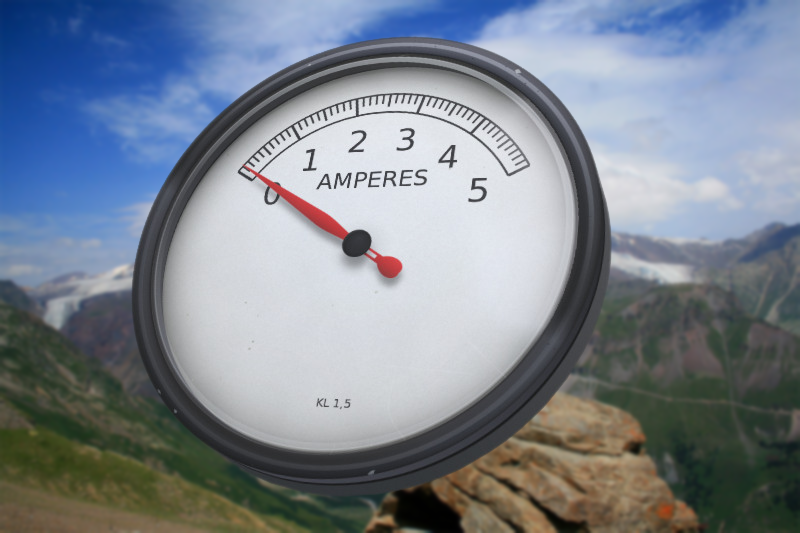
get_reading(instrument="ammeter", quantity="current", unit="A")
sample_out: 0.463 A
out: 0.1 A
